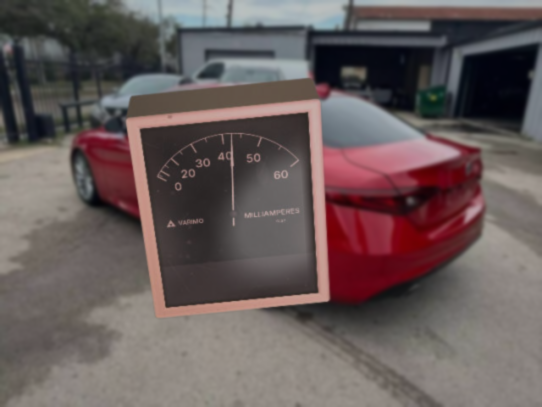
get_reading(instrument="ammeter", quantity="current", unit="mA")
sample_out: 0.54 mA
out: 42.5 mA
